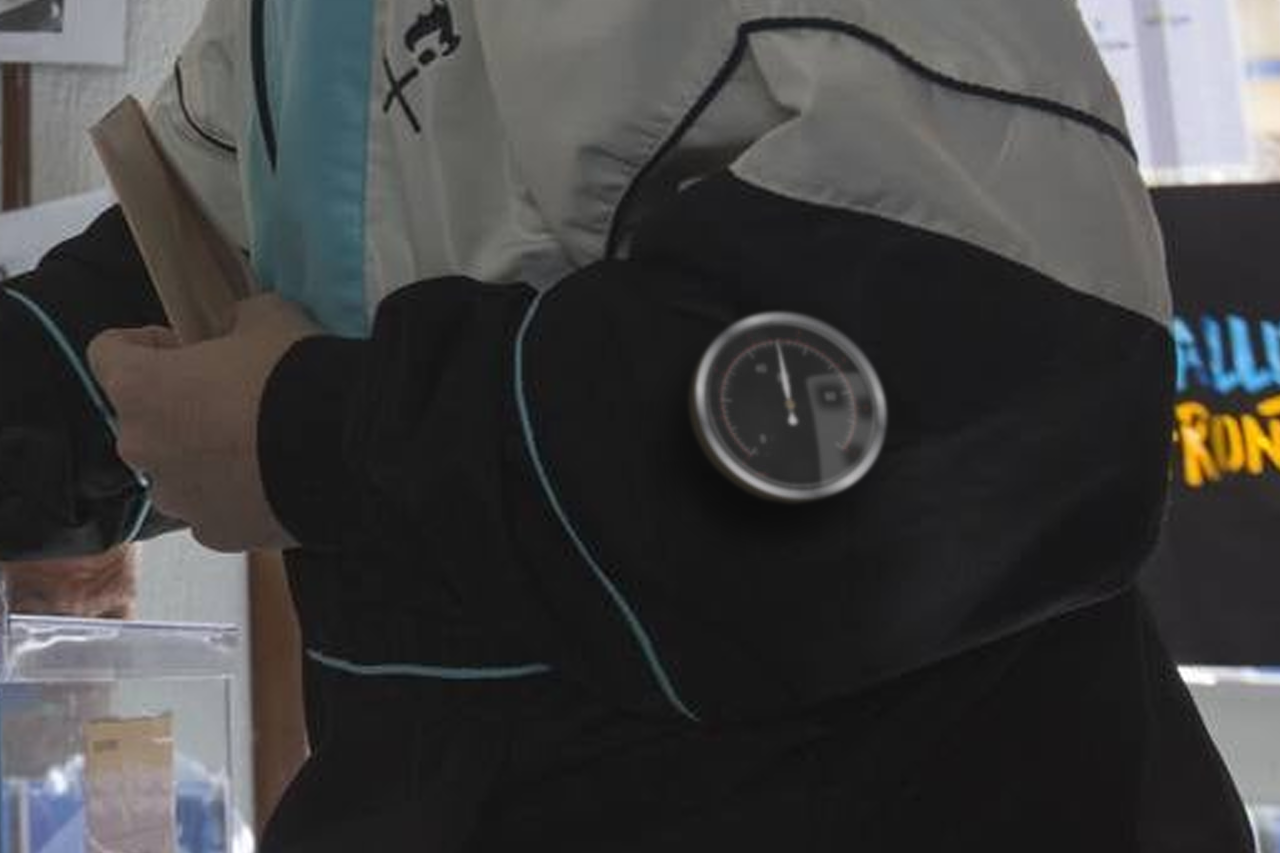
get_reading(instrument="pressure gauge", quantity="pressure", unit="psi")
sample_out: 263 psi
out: 50 psi
